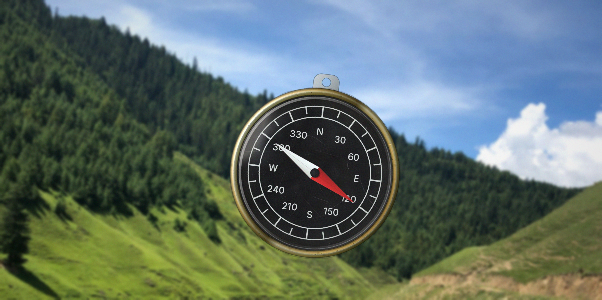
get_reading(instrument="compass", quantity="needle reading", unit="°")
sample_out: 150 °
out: 120 °
